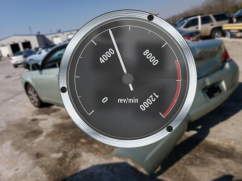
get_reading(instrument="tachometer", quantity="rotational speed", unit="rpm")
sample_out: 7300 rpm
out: 5000 rpm
